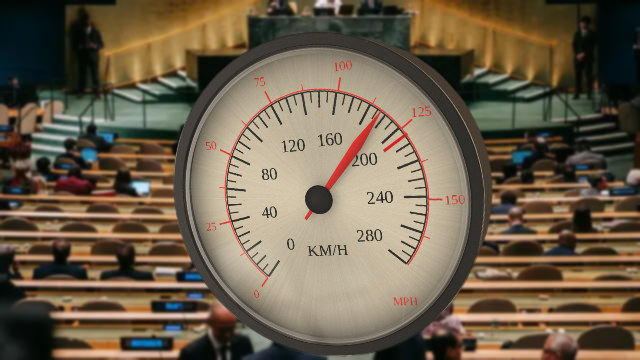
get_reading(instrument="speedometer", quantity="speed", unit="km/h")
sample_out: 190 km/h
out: 187.5 km/h
